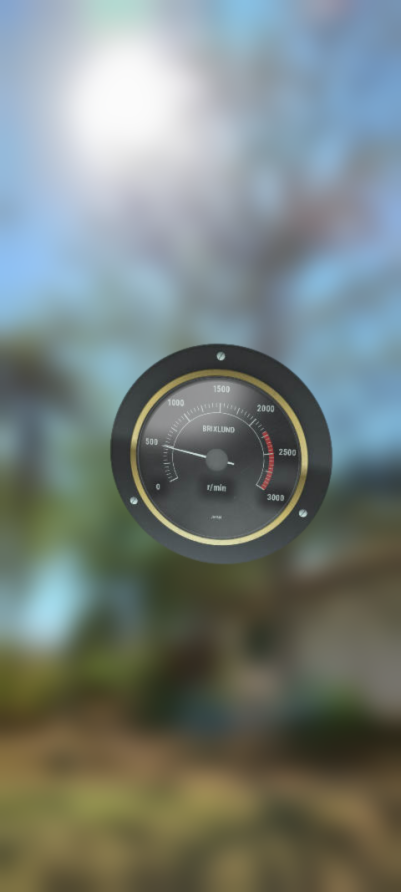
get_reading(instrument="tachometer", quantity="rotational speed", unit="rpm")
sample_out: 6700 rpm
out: 500 rpm
